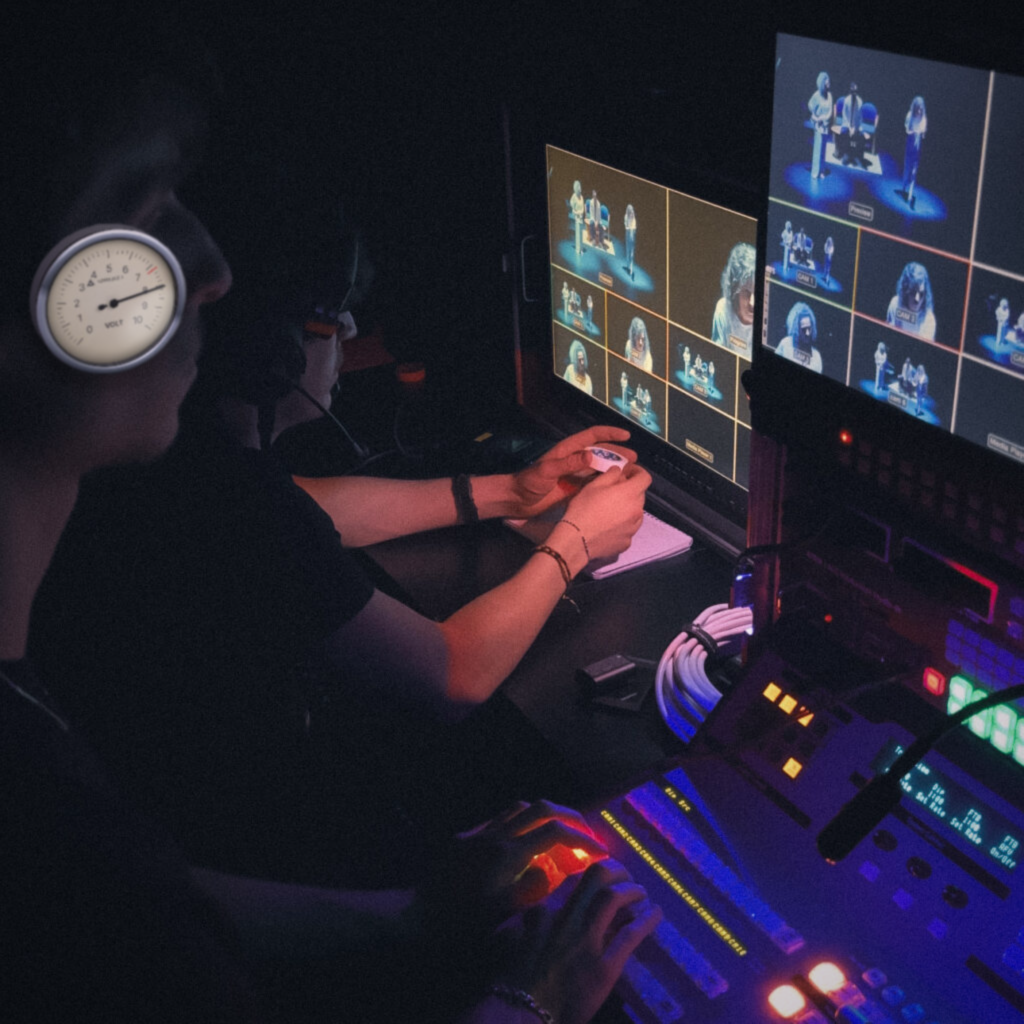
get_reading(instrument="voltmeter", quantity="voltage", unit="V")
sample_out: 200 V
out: 8 V
